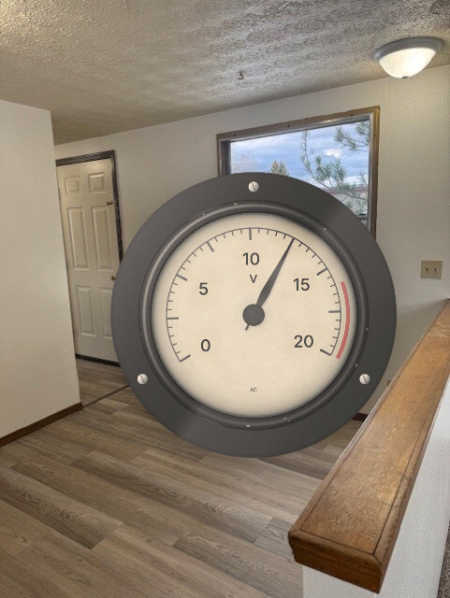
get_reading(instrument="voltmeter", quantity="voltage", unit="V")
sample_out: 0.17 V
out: 12.5 V
